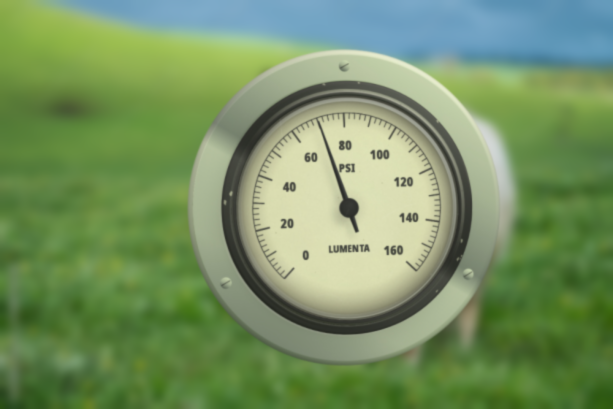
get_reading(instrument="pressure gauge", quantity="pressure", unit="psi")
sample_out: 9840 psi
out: 70 psi
